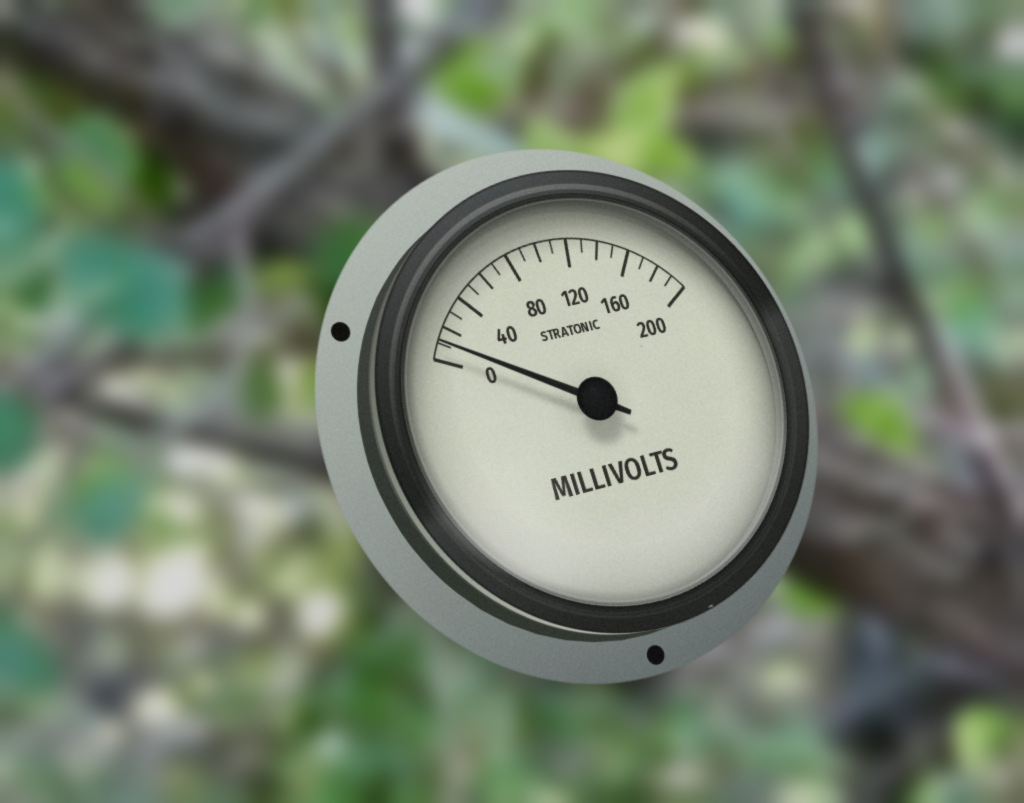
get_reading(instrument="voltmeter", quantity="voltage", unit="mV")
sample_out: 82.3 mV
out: 10 mV
